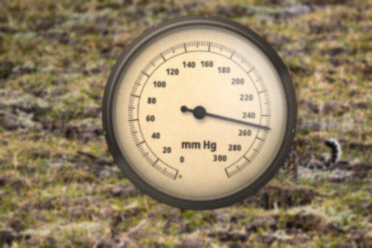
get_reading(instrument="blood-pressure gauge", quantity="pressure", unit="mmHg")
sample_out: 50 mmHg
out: 250 mmHg
